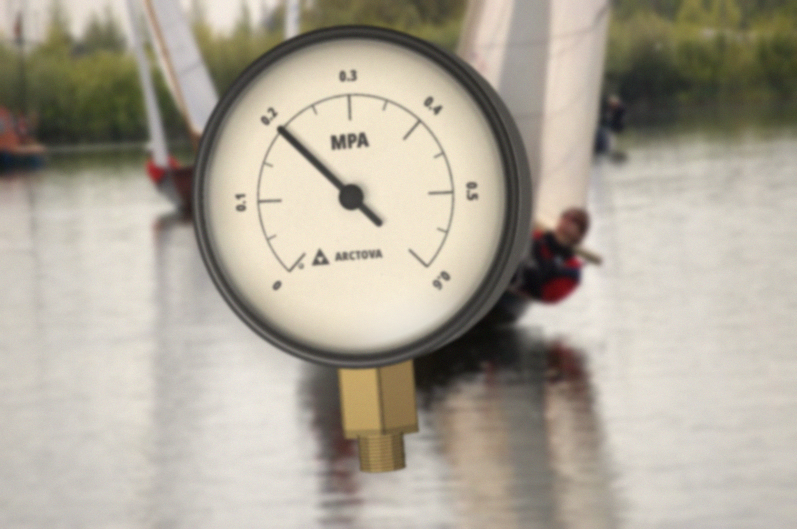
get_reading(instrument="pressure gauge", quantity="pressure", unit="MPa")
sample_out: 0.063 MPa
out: 0.2 MPa
